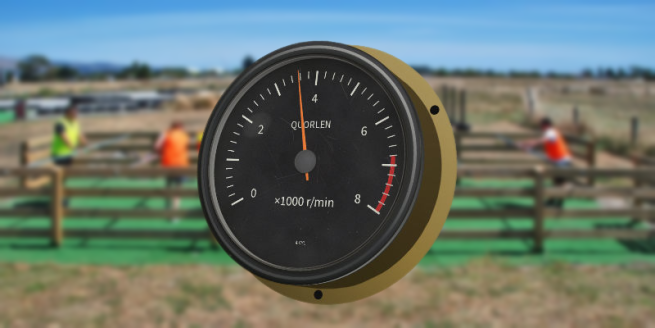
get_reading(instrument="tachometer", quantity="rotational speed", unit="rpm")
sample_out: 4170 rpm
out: 3600 rpm
